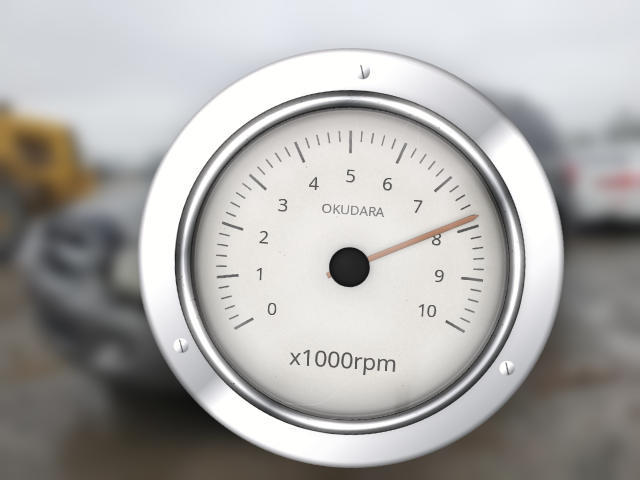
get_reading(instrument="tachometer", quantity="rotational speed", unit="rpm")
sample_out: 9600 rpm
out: 7800 rpm
